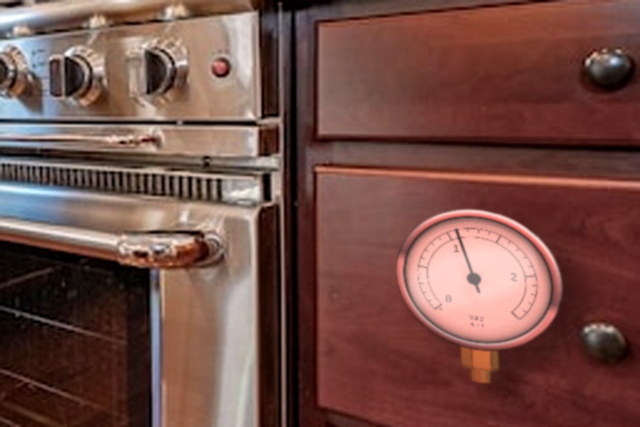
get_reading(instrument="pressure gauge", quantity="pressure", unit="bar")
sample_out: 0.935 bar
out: 1.1 bar
